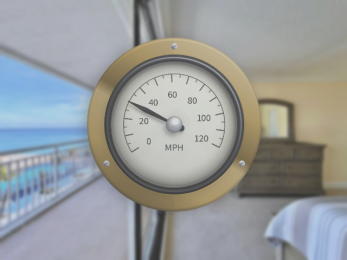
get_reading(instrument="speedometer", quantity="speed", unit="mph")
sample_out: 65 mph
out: 30 mph
